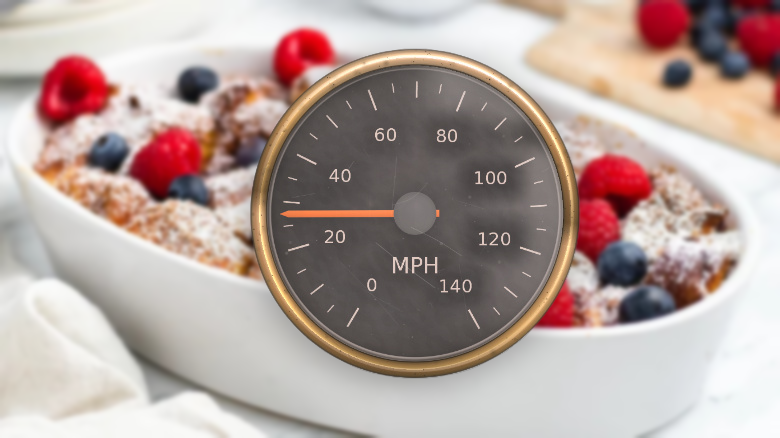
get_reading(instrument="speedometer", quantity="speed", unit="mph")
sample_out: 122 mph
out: 27.5 mph
